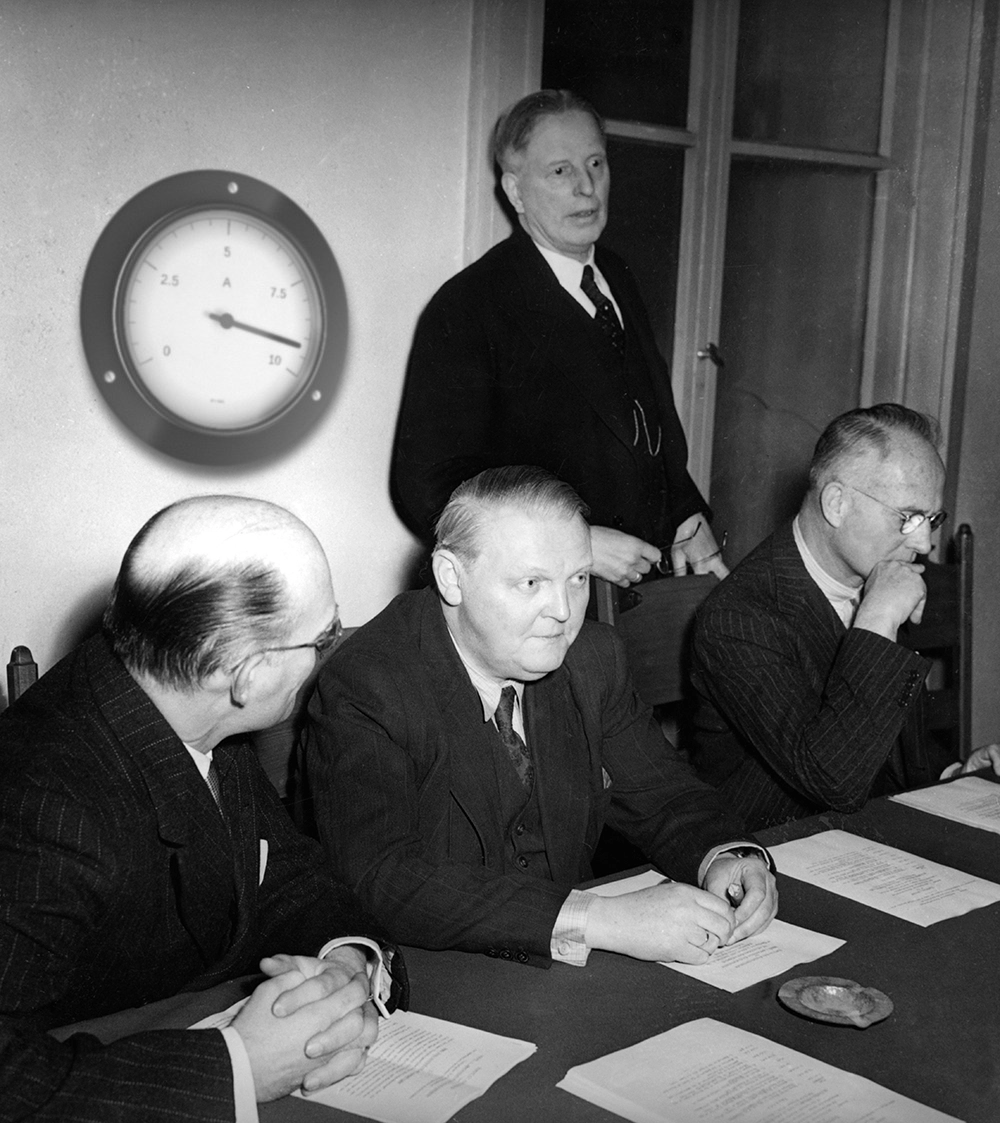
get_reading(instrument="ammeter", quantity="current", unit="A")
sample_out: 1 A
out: 9.25 A
